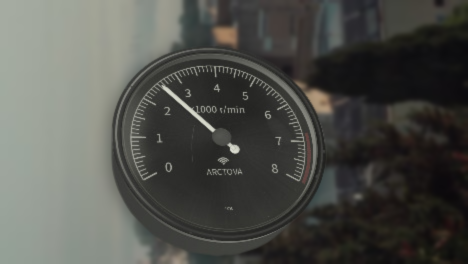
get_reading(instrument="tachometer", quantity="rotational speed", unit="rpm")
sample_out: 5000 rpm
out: 2500 rpm
